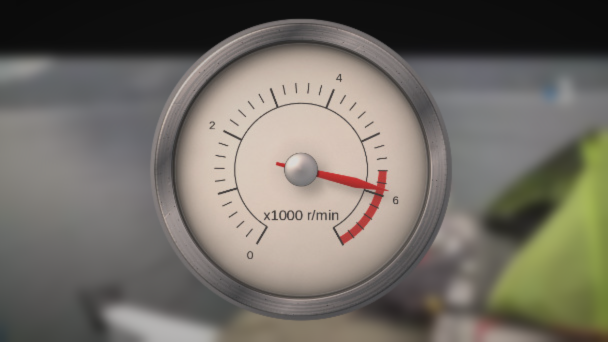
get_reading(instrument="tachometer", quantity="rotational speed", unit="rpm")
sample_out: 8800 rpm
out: 5900 rpm
